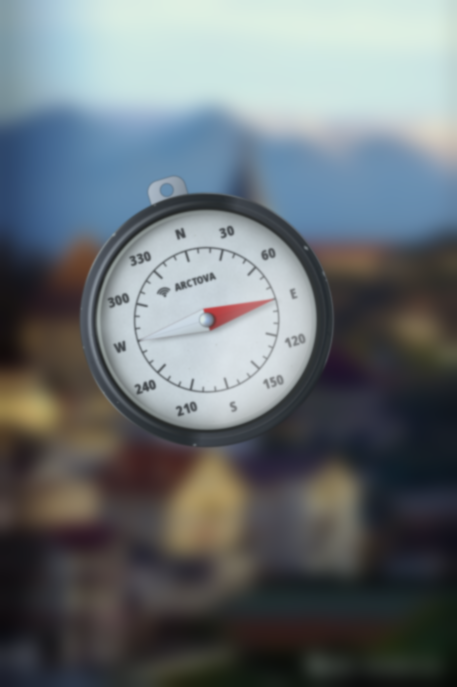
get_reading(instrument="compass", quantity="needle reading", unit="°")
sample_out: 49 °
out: 90 °
